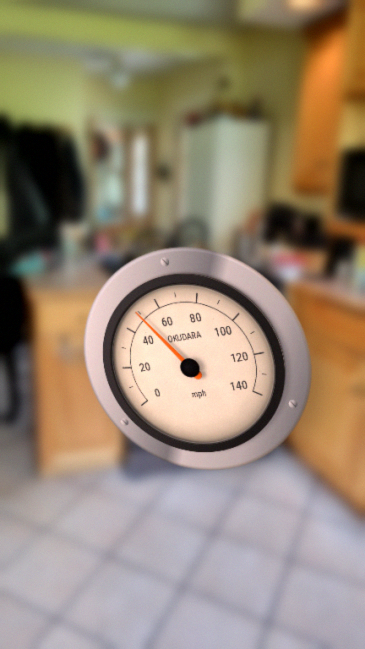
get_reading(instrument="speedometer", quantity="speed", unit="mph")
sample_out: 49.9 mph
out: 50 mph
